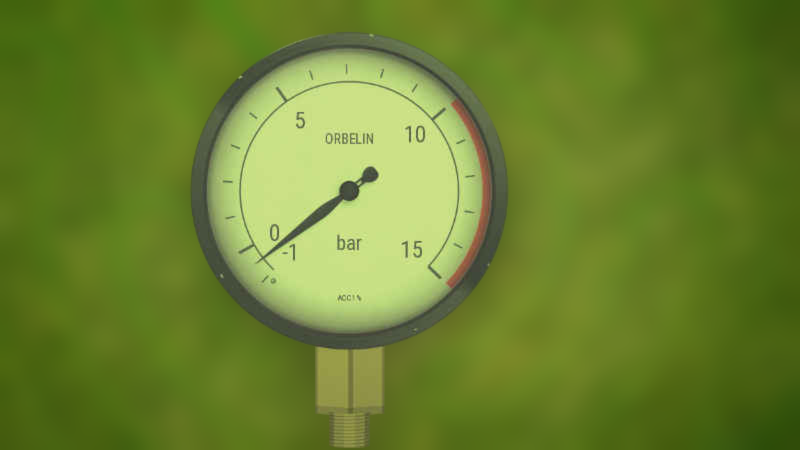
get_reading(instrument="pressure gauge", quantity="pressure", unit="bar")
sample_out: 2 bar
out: -0.5 bar
